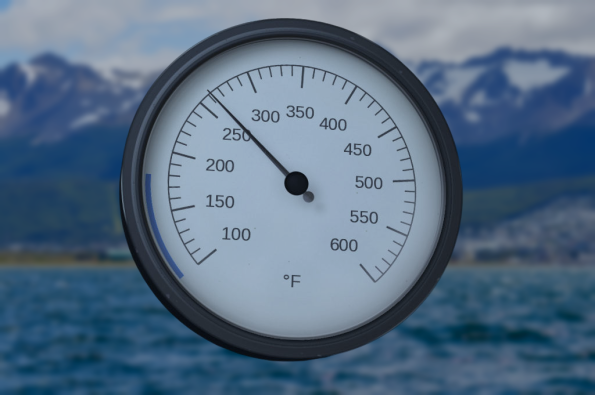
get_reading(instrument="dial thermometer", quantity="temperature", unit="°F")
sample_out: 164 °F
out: 260 °F
